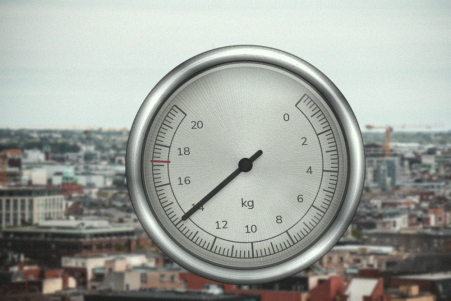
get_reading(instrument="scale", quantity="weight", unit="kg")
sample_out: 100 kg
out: 14 kg
